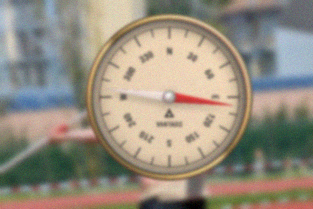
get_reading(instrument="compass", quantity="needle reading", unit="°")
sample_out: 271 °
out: 97.5 °
